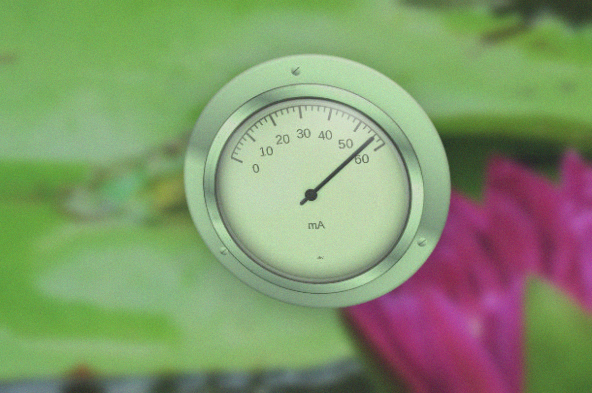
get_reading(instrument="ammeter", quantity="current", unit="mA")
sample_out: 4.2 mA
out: 56 mA
